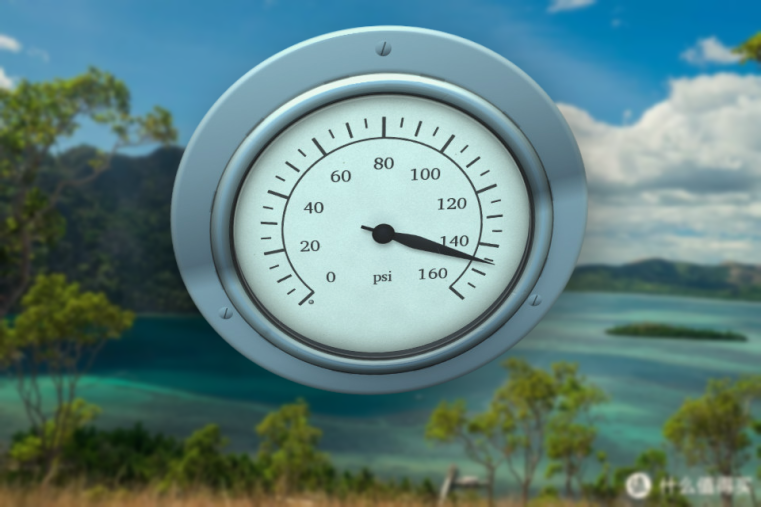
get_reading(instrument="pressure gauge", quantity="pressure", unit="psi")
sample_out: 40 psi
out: 145 psi
